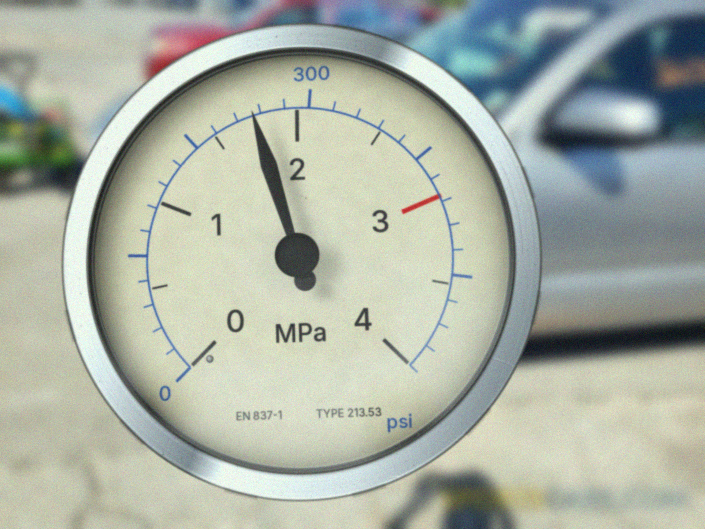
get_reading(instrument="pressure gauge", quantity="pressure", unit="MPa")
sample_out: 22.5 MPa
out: 1.75 MPa
